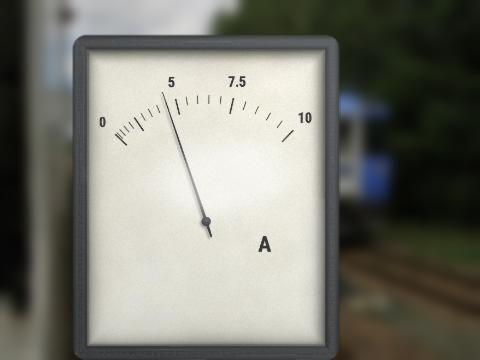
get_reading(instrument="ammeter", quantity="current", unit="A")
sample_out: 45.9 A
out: 4.5 A
